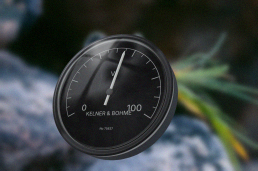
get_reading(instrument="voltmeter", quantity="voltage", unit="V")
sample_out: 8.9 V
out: 55 V
